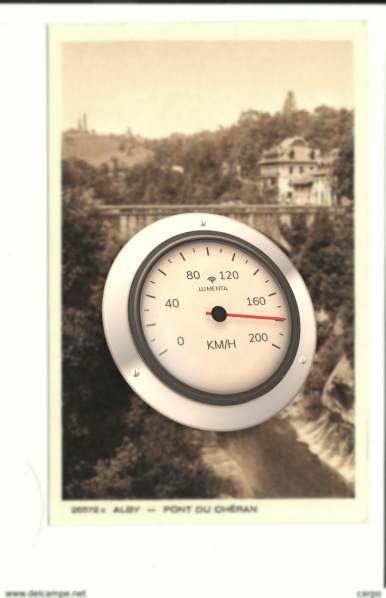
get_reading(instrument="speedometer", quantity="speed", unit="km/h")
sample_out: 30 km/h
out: 180 km/h
